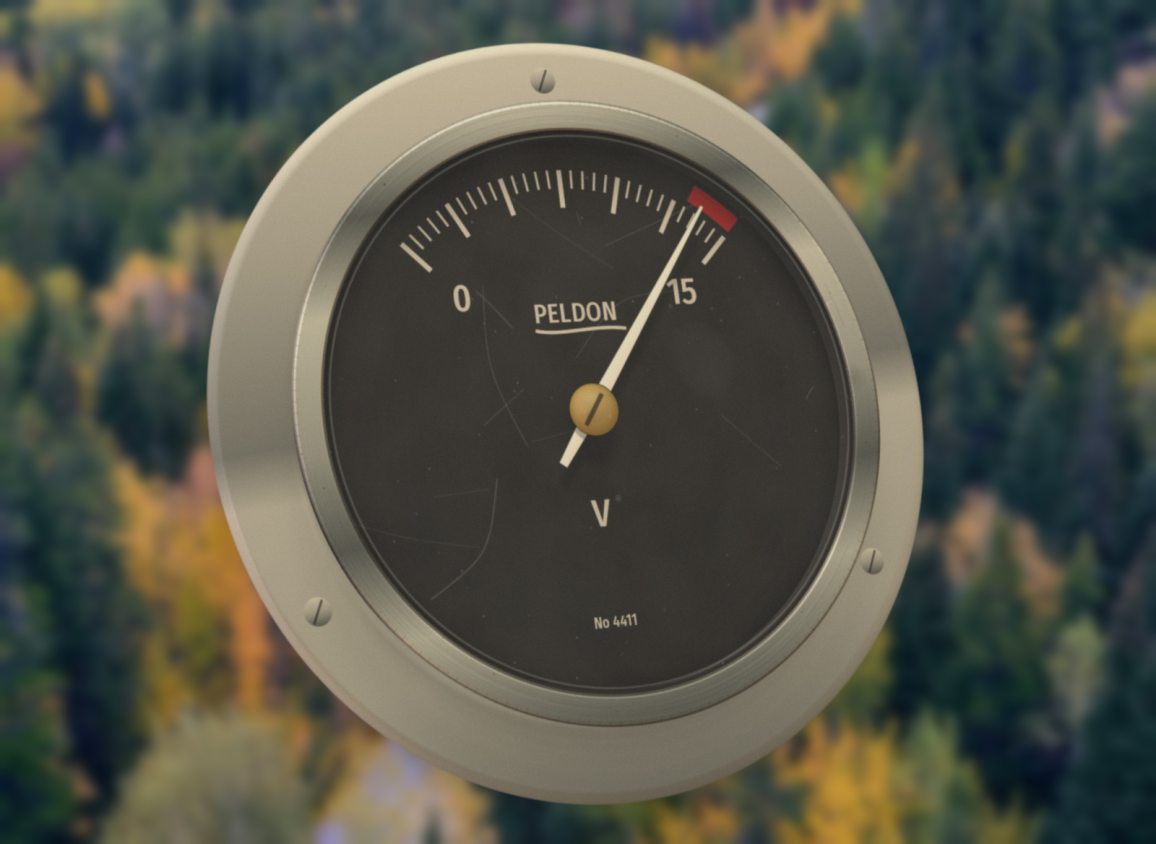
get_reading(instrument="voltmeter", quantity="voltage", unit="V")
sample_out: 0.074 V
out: 13.5 V
